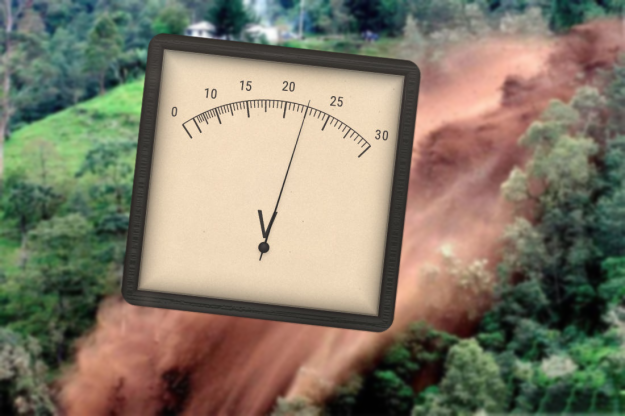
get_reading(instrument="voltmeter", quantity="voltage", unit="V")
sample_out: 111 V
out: 22.5 V
